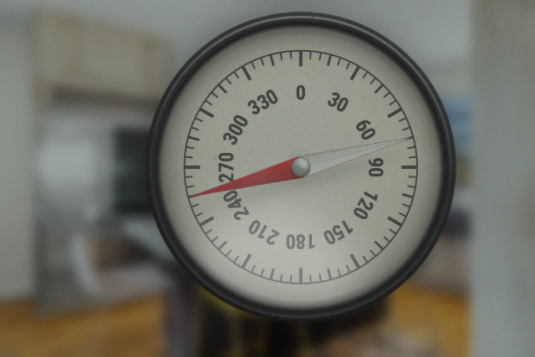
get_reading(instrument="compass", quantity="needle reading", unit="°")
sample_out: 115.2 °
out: 255 °
